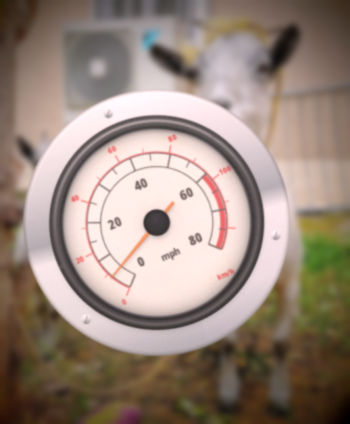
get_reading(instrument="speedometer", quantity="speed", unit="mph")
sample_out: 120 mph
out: 5 mph
